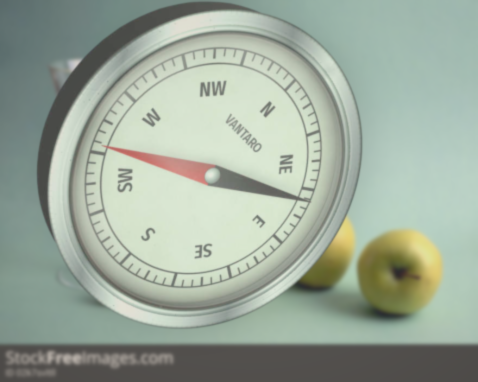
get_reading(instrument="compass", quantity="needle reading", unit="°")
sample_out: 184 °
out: 245 °
